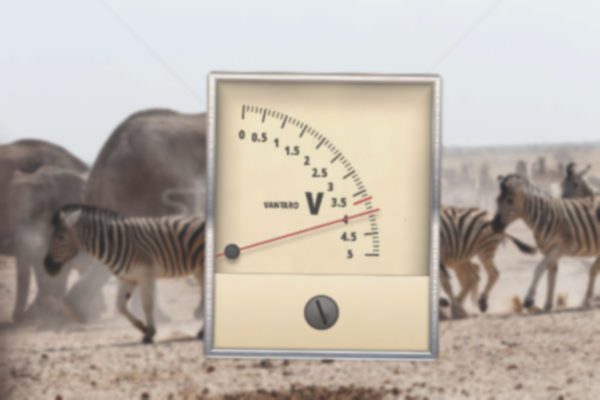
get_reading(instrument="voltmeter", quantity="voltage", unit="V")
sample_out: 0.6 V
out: 4 V
